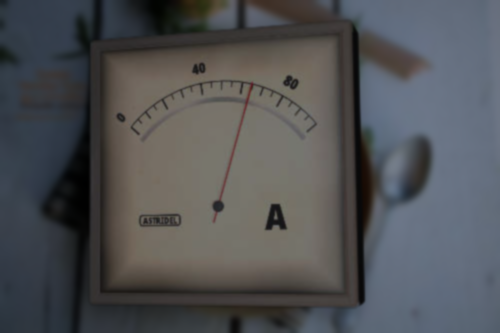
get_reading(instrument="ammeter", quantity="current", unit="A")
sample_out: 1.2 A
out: 65 A
